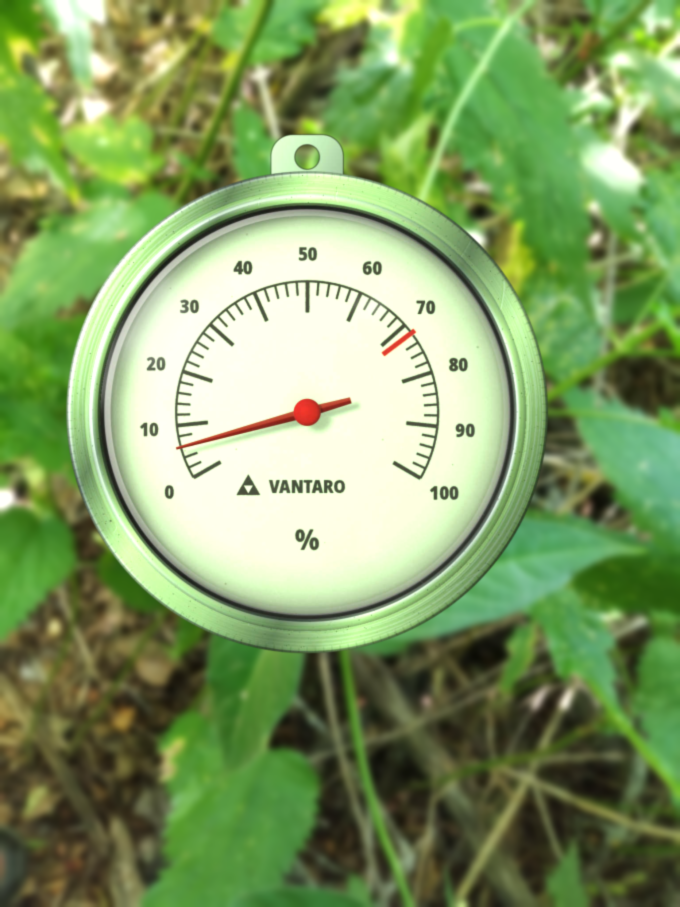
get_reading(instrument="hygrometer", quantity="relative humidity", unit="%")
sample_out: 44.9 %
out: 6 %
